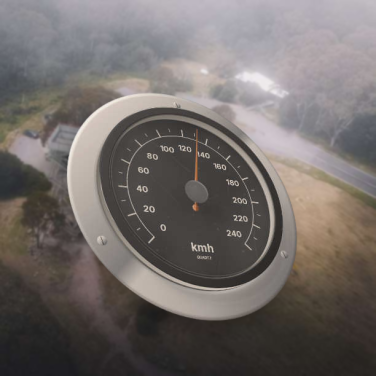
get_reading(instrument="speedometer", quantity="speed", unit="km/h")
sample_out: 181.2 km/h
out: 130 km/h
